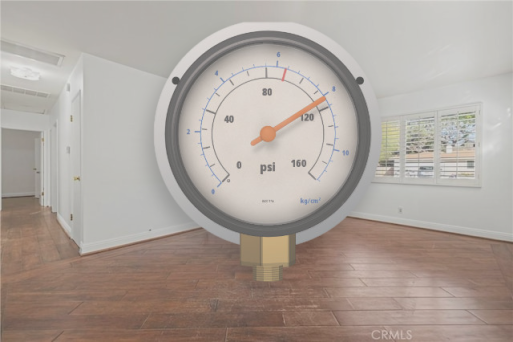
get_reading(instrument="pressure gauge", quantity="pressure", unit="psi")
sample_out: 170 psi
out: 115 psi
